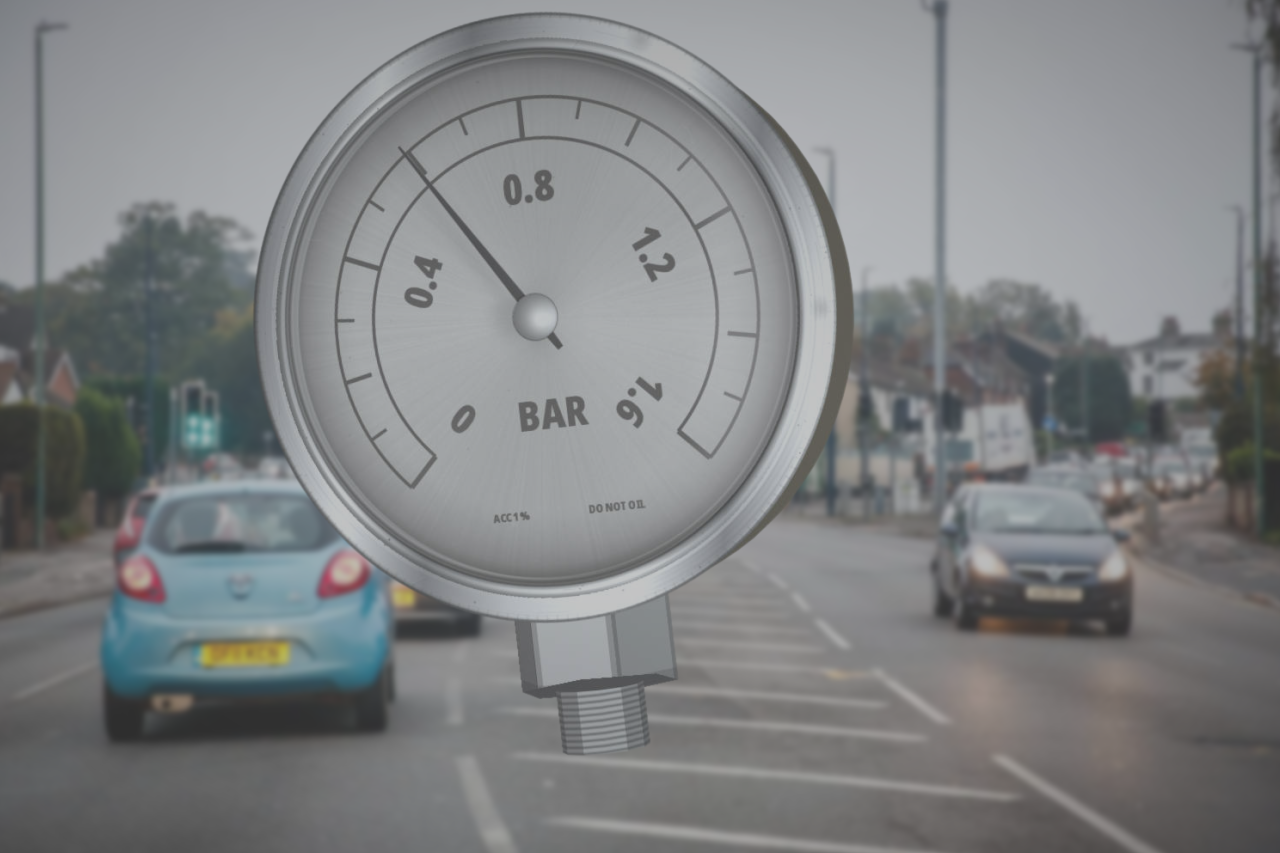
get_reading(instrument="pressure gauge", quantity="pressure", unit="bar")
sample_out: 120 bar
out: 0.6 bar
